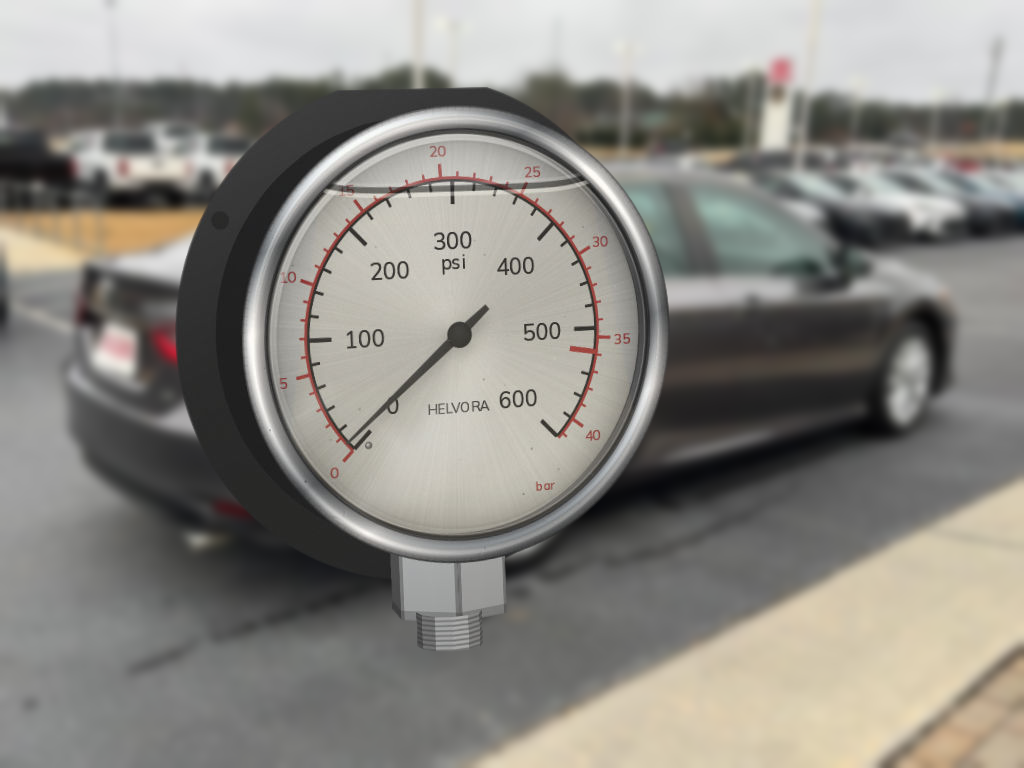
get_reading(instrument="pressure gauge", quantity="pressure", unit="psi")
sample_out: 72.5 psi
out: 10 psi
